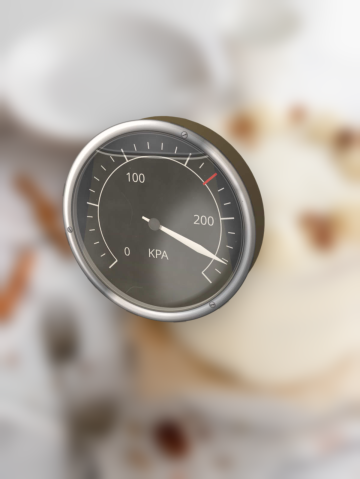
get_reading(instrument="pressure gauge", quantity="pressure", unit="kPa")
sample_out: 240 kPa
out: 230 kPa
